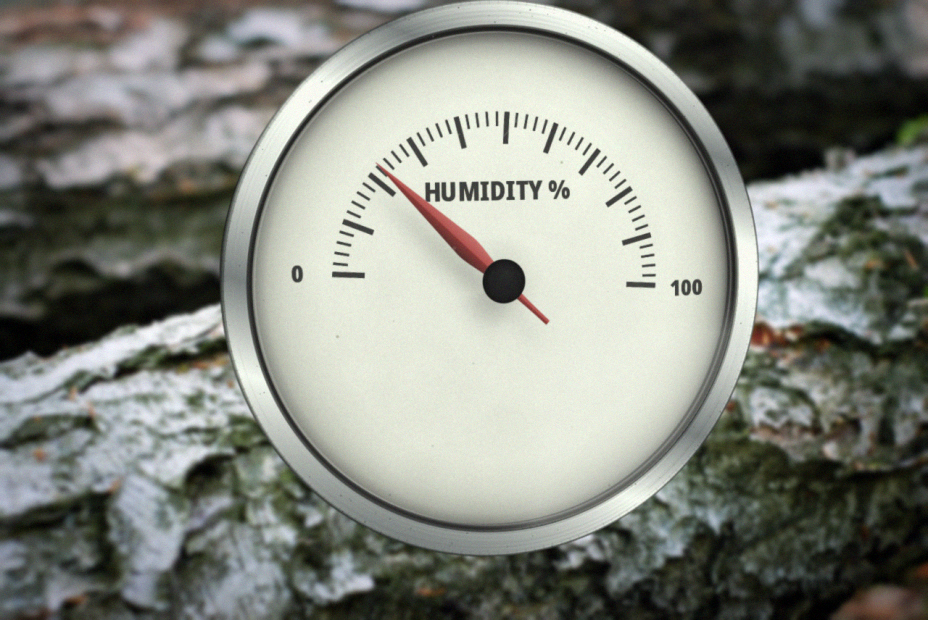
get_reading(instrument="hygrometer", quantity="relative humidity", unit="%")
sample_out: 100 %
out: 22 %
